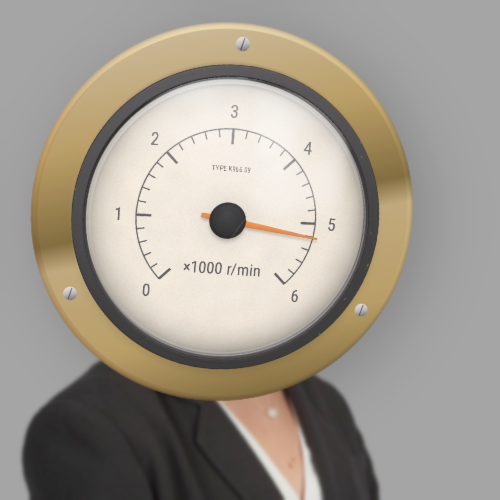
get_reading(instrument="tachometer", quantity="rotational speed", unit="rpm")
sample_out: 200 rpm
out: 5200 rpm
